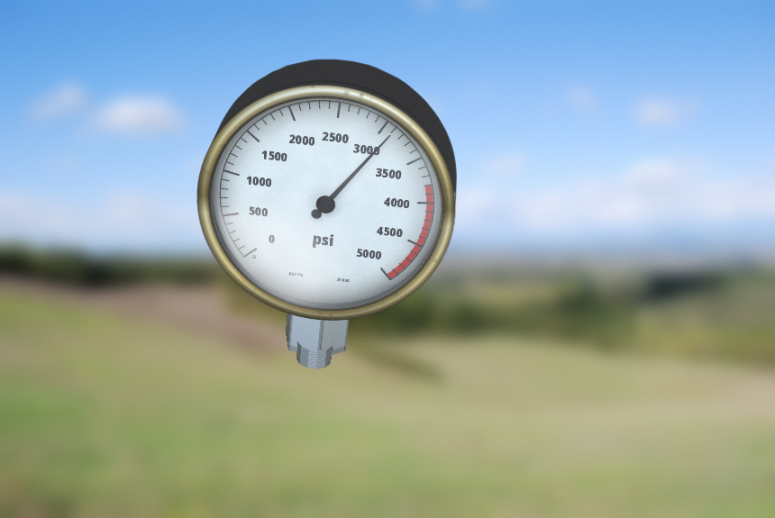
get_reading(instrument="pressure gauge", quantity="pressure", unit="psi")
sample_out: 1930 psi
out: 3100 psi
